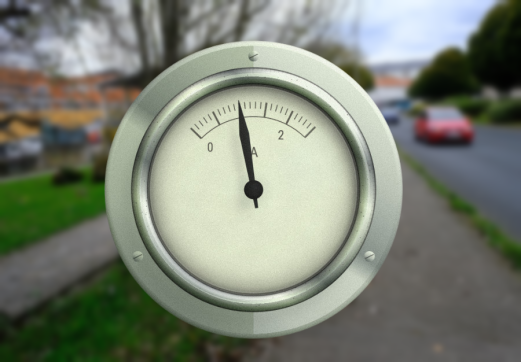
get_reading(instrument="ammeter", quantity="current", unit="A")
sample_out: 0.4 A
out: 1 A
